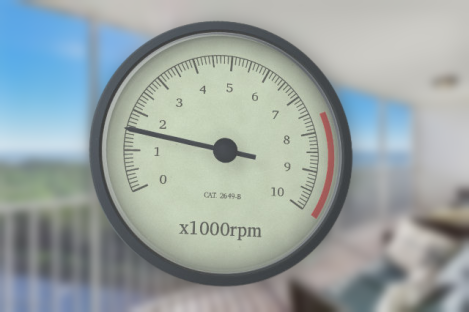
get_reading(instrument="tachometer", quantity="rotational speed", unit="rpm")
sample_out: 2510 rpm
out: 1500 rpm
